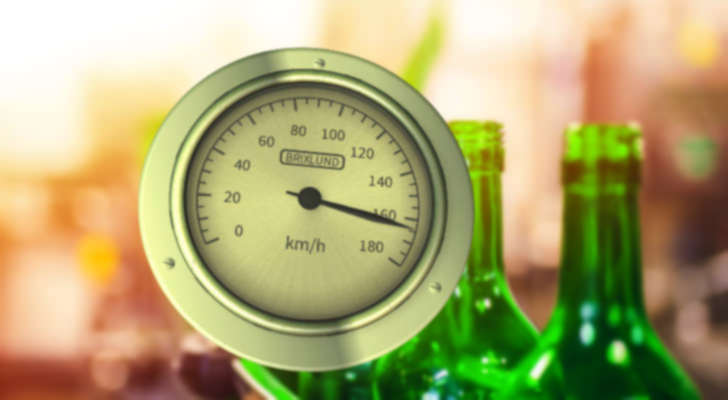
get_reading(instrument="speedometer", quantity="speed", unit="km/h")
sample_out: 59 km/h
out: 165 km/h
